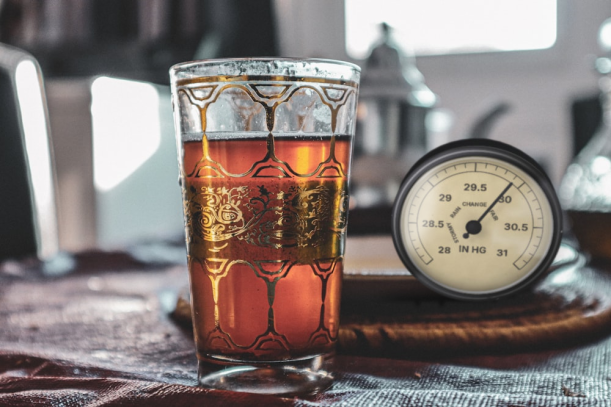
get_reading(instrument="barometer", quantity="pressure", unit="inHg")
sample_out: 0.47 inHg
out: 29.9 inHg
